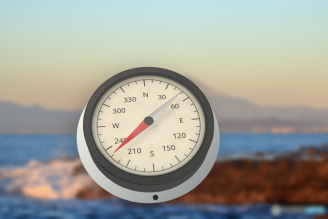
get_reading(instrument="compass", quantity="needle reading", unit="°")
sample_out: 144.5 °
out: 230 °
